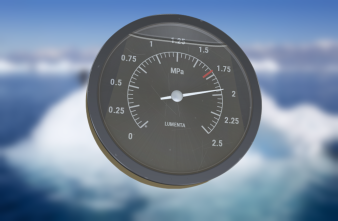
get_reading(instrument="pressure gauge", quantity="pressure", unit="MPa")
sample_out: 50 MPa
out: 1.95 MPa
